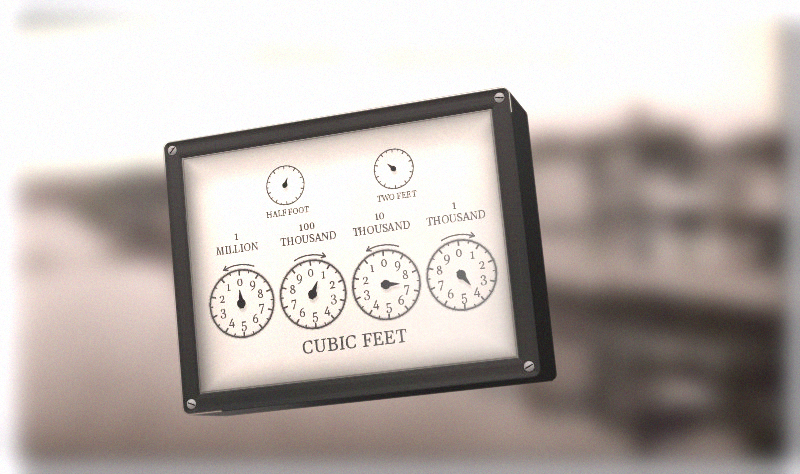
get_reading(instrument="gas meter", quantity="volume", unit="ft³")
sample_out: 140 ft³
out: 7400 ft³
